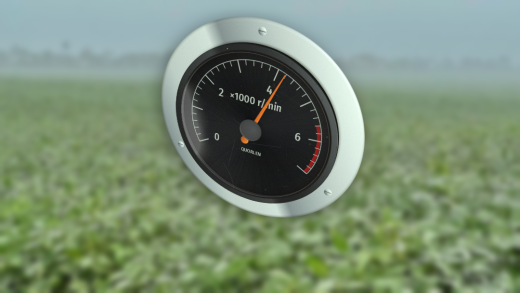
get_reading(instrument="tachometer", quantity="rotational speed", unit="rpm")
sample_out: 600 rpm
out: 4200 rpm
